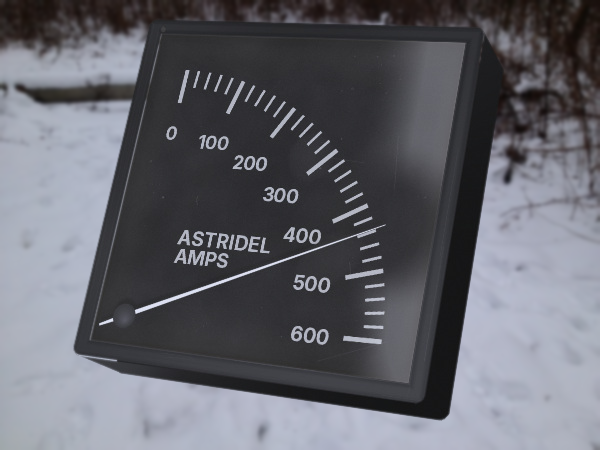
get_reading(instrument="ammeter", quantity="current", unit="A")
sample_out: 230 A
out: 440 A
